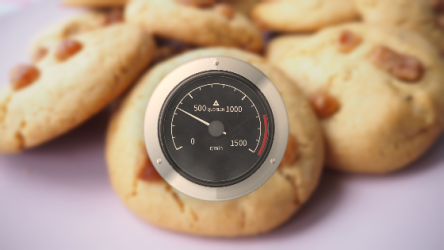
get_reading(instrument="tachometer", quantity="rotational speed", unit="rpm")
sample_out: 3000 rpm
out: 350 rpm
